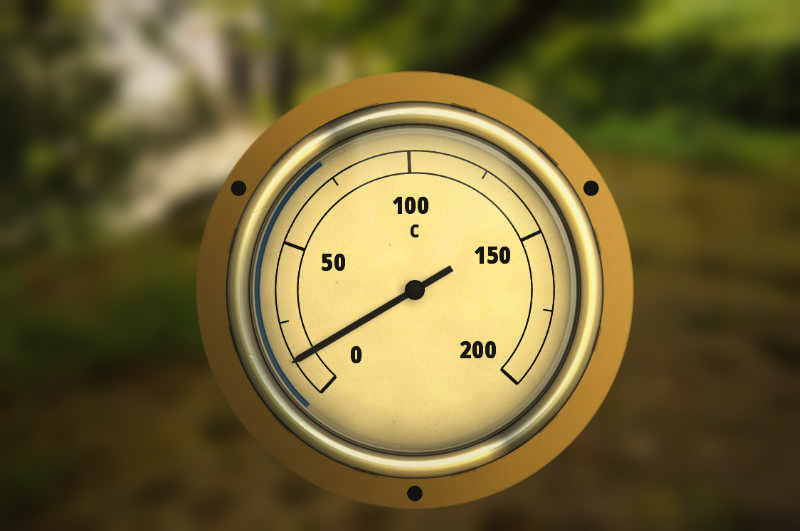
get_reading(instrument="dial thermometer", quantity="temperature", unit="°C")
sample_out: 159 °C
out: 12.5 °C
